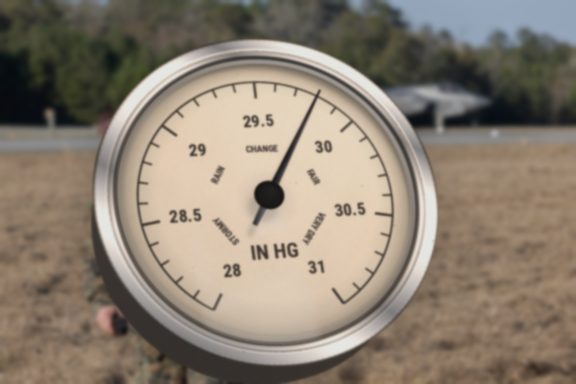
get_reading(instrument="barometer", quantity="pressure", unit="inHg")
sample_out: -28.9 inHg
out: 29.8 inHg
